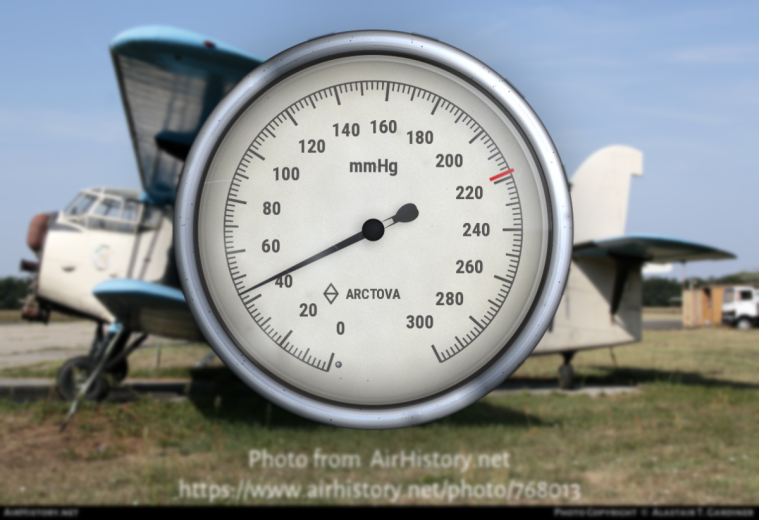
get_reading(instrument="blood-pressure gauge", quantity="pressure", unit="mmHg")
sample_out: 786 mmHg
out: 44 mmHg
